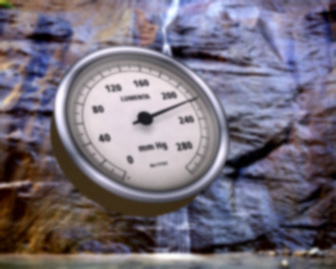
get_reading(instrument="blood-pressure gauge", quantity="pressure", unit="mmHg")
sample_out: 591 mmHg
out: 220 mmHg
